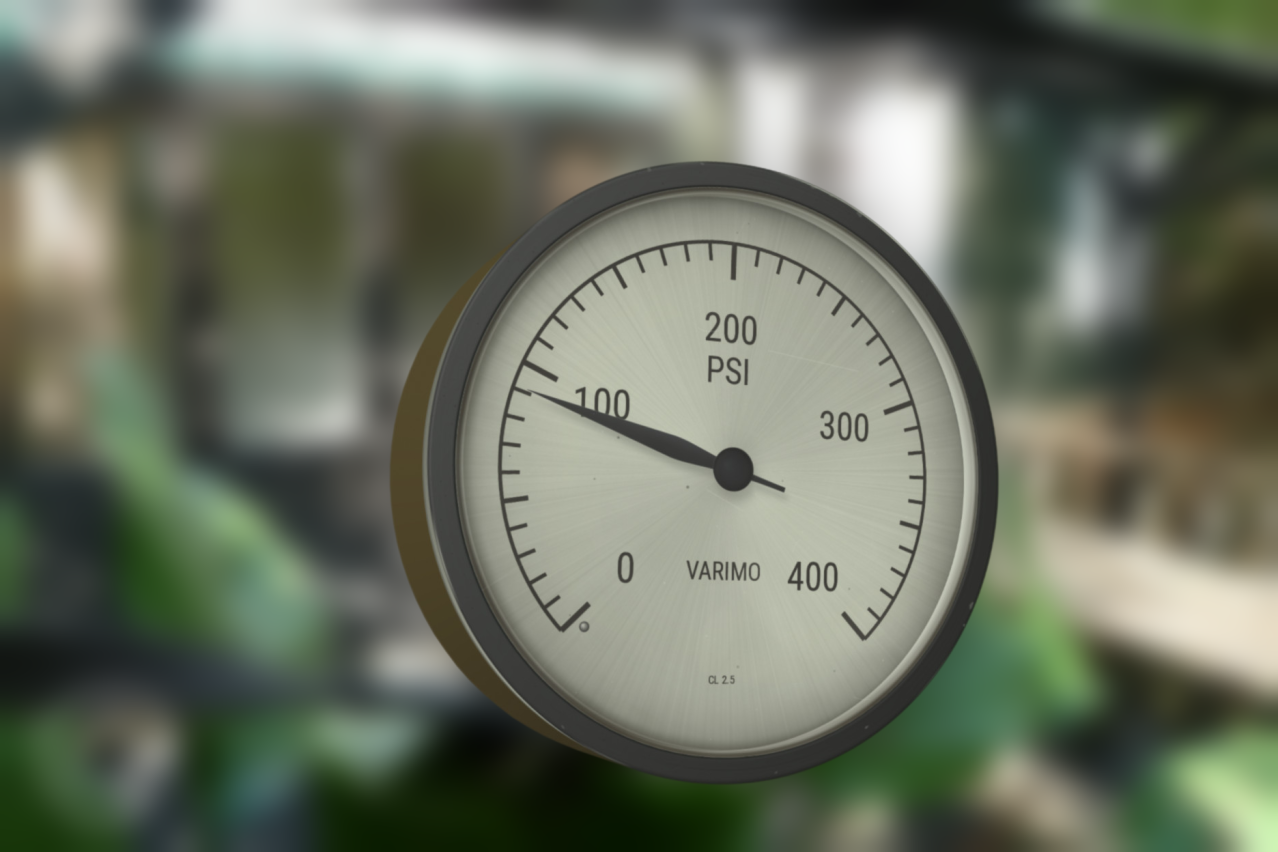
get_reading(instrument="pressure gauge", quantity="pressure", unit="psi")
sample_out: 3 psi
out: 90 psi
